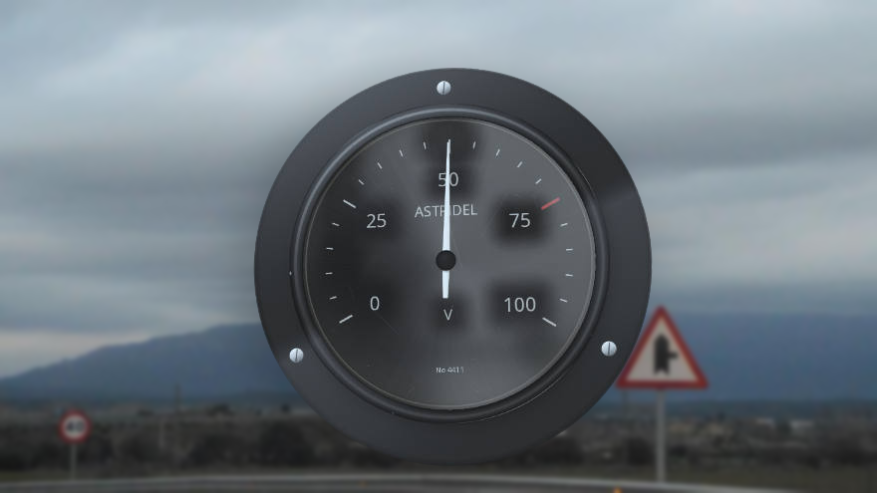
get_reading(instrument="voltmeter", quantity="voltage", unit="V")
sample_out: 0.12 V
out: 50 V
